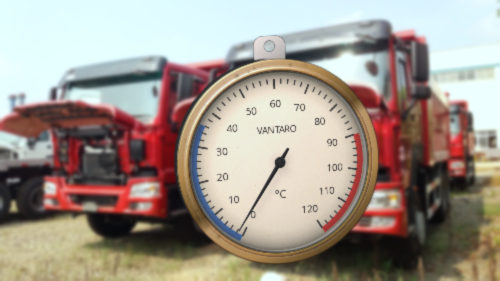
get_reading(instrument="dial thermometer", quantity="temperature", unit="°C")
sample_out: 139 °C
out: 2 °C
